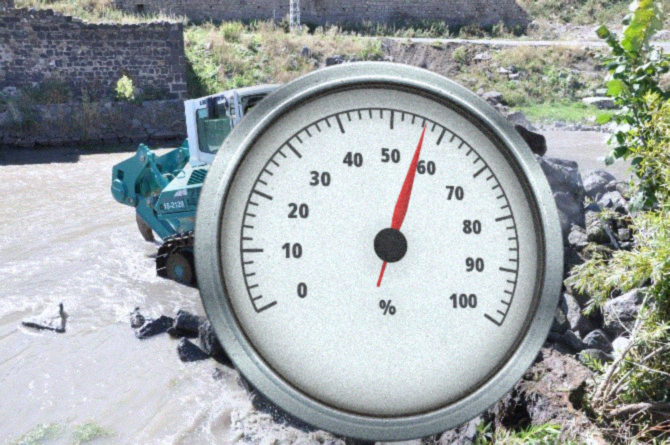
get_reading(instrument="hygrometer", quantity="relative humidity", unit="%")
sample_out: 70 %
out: 56 %
